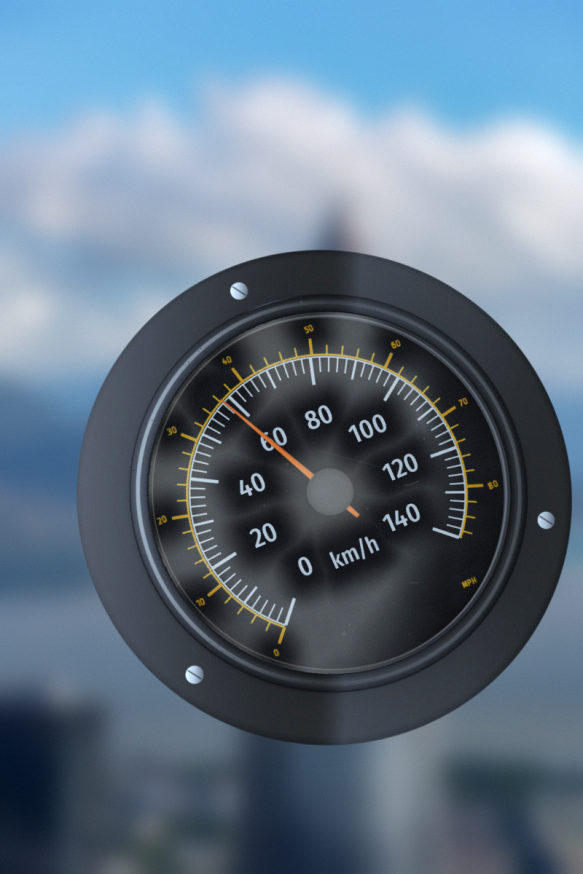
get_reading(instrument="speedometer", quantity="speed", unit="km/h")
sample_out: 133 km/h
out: 58 km/h
